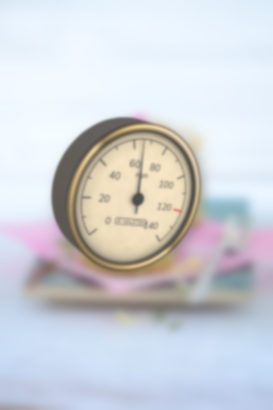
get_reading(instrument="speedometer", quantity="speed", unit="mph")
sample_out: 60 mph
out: 65 mph
